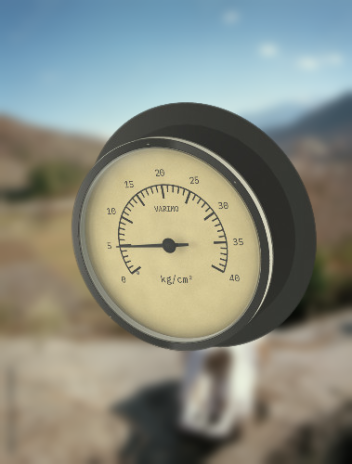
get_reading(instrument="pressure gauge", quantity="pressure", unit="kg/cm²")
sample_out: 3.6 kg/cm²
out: 5 kg/cm²
